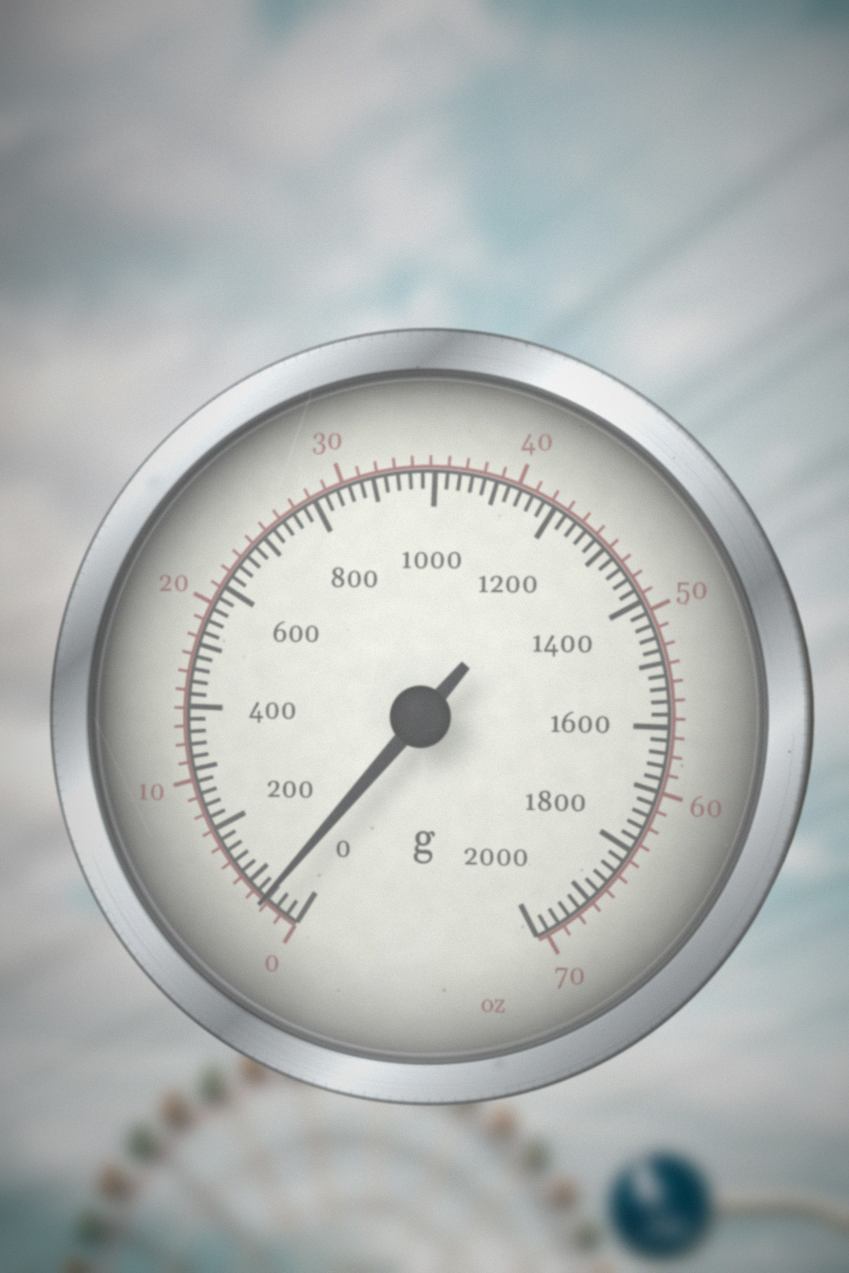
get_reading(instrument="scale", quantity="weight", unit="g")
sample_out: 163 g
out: 60 g
